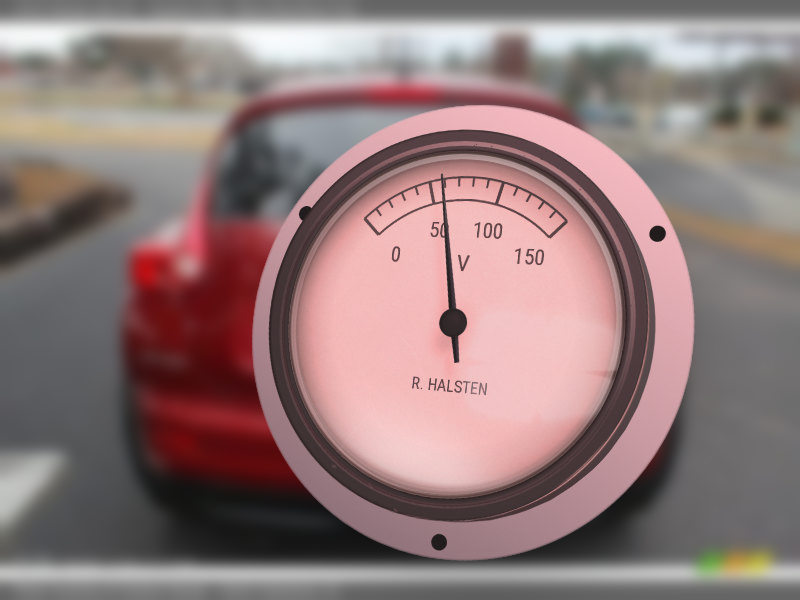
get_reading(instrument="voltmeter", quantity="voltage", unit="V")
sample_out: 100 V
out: 60 V
